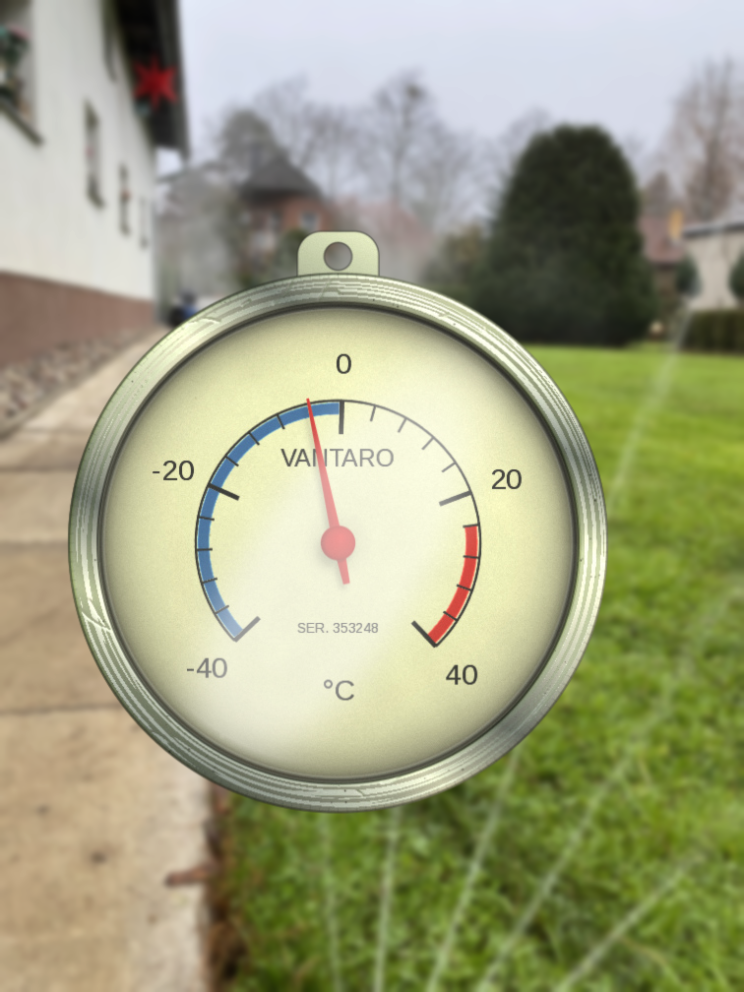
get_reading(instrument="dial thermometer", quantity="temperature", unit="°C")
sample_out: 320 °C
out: -4 °C
